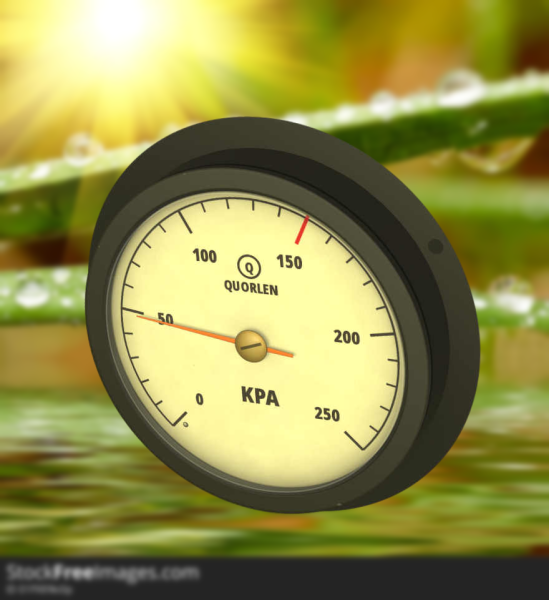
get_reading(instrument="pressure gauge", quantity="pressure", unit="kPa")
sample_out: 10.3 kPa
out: 50 kPa
